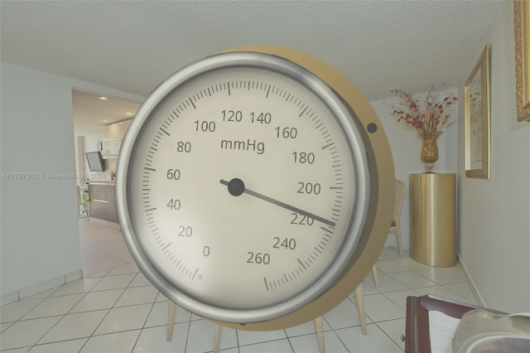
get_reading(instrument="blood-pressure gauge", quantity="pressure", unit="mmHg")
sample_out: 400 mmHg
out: 216 mmHg
